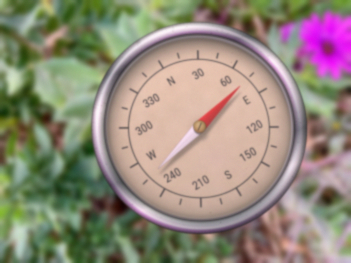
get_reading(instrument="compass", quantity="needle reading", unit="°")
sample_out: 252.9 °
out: 75 °
